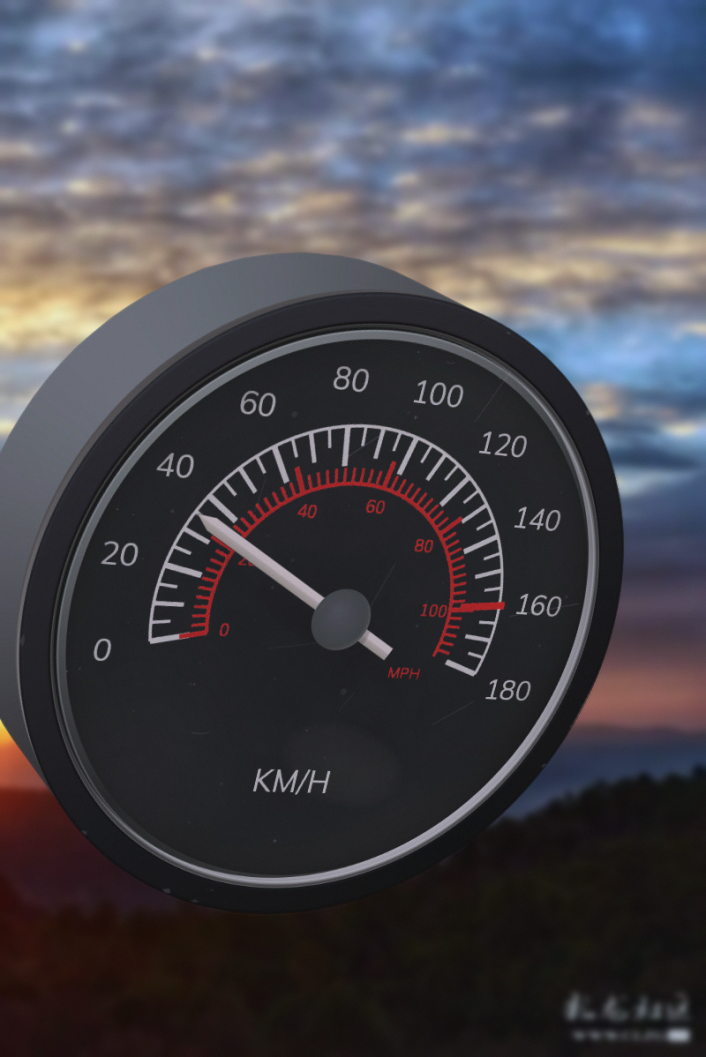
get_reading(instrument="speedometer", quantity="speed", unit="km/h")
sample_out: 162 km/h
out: 35 km/h
